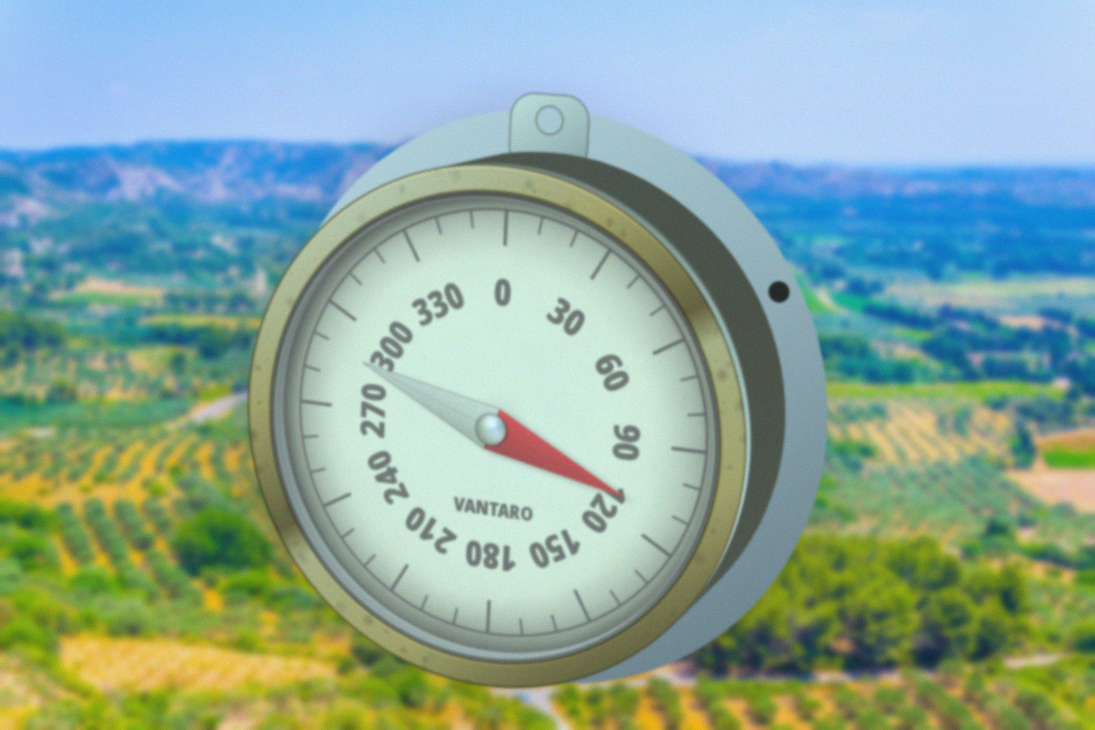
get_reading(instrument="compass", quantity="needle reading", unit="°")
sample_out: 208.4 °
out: 110 °
